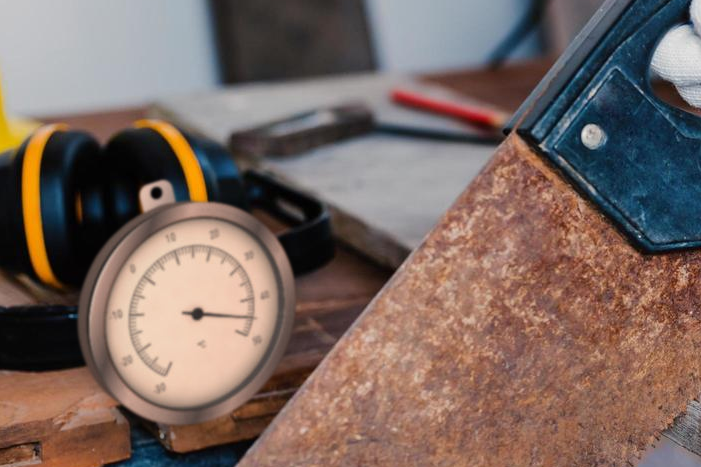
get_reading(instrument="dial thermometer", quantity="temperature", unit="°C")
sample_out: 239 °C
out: 45 °C
